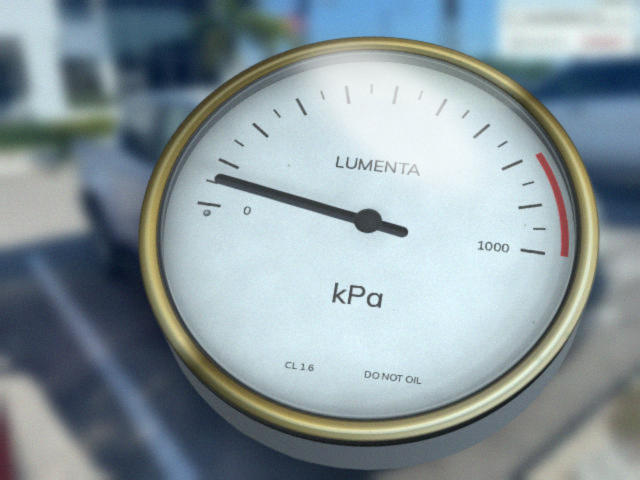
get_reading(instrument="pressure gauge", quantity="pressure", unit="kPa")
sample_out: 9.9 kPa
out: 50 kPa
